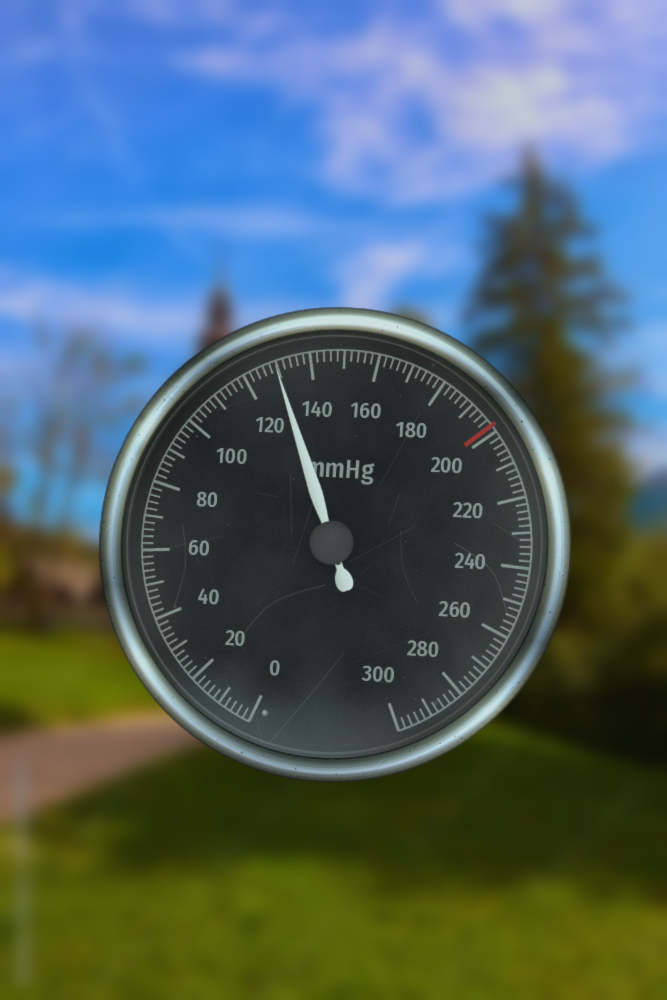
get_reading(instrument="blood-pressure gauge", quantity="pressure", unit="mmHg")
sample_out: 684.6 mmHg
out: 130 mmHg
